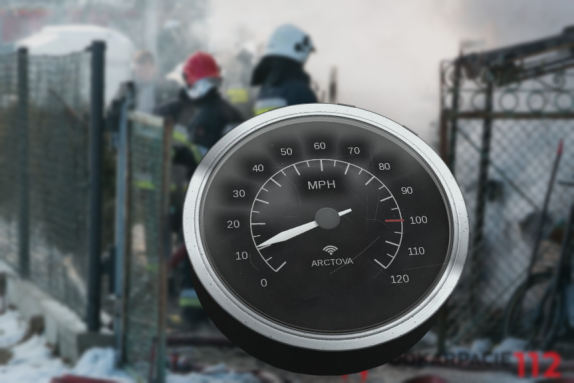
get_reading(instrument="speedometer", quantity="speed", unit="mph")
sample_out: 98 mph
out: 10 mph
